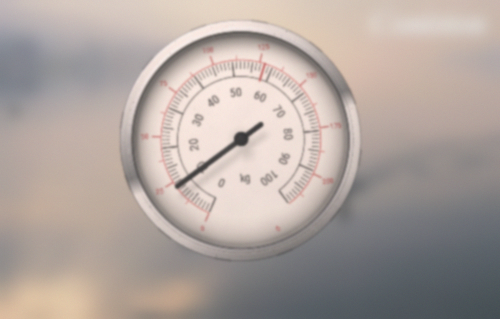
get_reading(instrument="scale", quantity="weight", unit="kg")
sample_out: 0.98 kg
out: 10 kg
